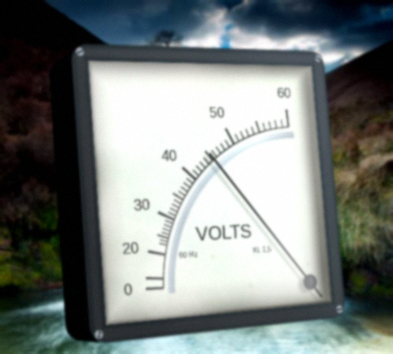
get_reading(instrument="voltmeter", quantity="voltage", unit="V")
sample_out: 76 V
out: 45 V
